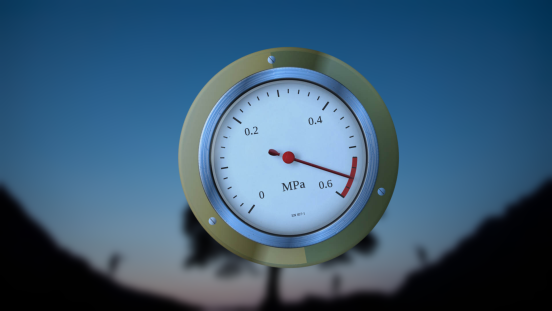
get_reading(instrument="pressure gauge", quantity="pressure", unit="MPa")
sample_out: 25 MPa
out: 0.56 MPa
